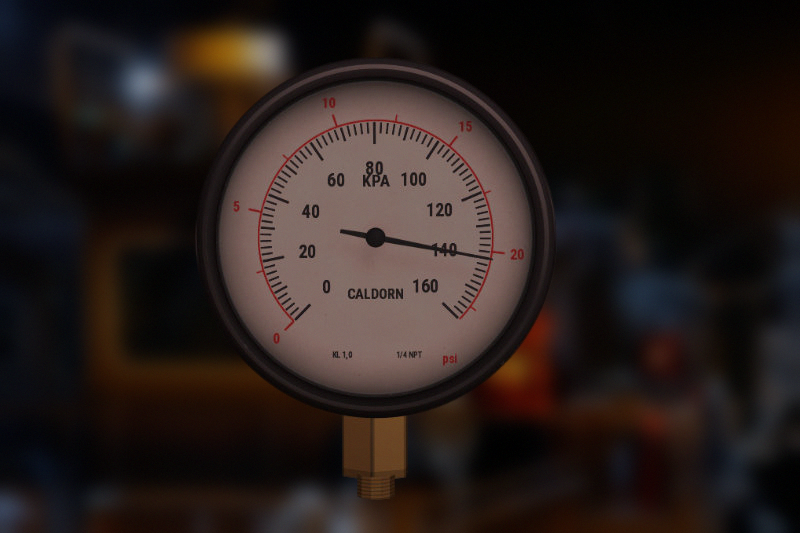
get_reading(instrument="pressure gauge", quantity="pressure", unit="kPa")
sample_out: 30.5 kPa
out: 140 kPa
